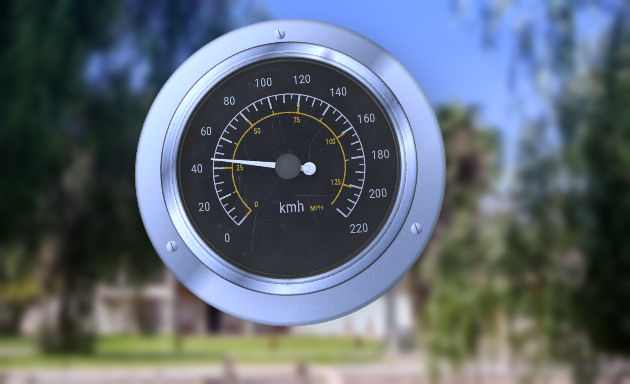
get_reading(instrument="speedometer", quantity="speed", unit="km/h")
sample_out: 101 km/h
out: 45 km/h
